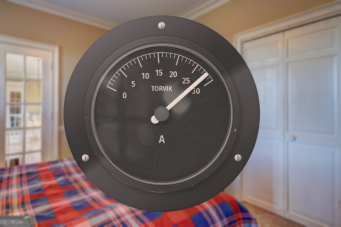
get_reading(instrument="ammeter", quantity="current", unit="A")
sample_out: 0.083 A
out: 28 A
